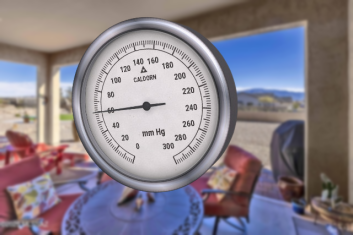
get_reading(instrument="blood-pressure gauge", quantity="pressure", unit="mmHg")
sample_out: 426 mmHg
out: 60 mmHg
